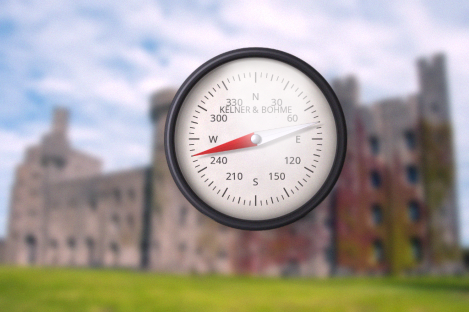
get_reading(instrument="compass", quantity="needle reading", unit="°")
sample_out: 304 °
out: 255 °
